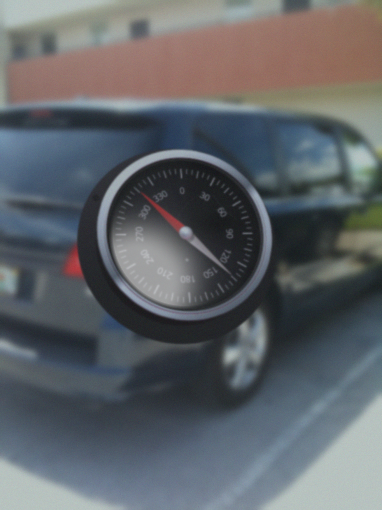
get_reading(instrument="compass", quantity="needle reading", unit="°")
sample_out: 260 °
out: 315 °
